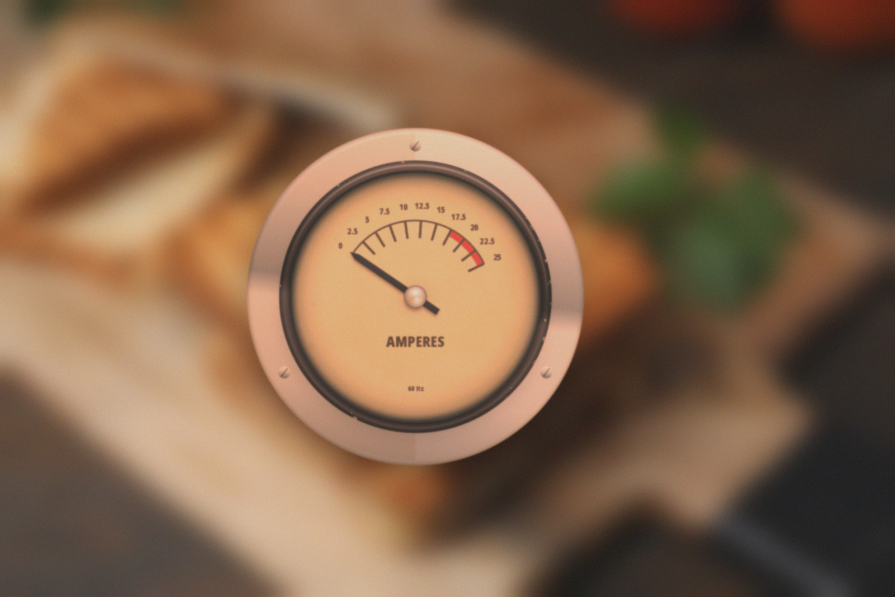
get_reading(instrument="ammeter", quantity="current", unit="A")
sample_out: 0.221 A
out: 0 A
